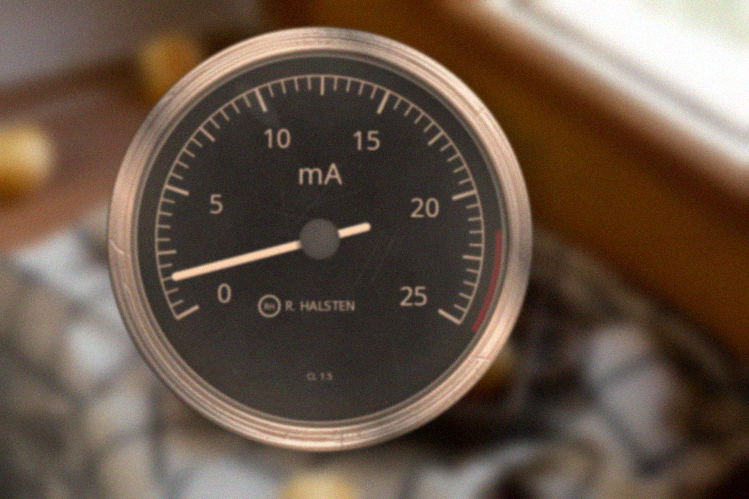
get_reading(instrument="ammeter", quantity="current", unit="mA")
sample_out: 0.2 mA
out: 1.5 mA
